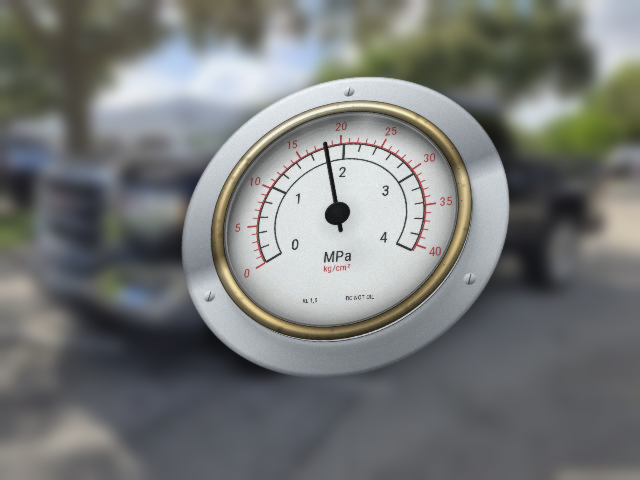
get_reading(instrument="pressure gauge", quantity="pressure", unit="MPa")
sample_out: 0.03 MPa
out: 1.8 MPa
